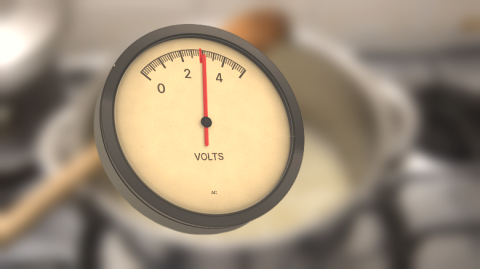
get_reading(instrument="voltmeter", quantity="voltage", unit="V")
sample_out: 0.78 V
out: 3 V
